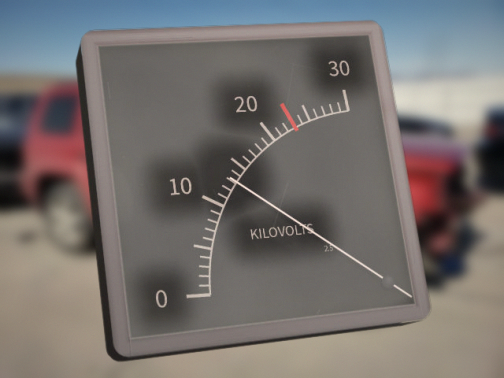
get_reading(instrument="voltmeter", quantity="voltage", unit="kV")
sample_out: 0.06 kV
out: 13 kV
